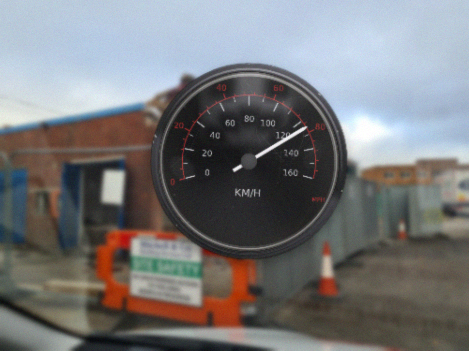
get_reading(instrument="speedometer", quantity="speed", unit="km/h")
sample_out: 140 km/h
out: 125 km/h
